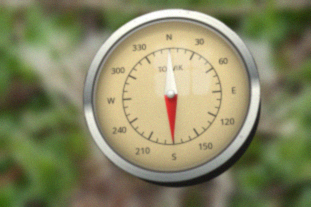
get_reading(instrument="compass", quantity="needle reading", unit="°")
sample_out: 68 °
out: 180 °
